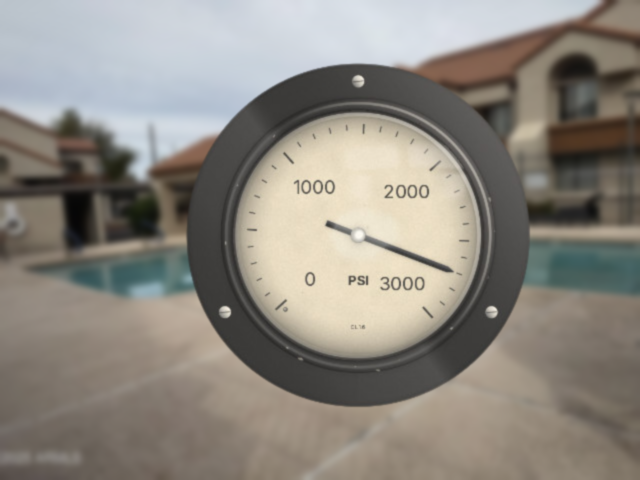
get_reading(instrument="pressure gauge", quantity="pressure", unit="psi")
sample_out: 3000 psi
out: 2700 psi
